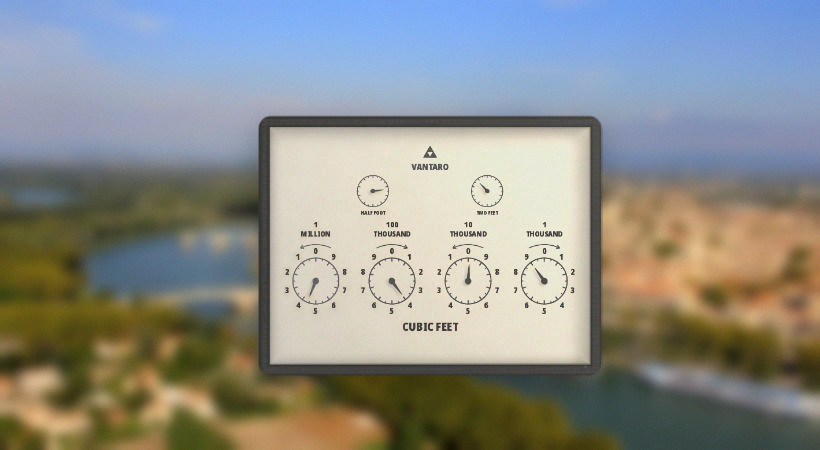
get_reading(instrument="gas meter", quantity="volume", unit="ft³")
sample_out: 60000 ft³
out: 439900 ft³
